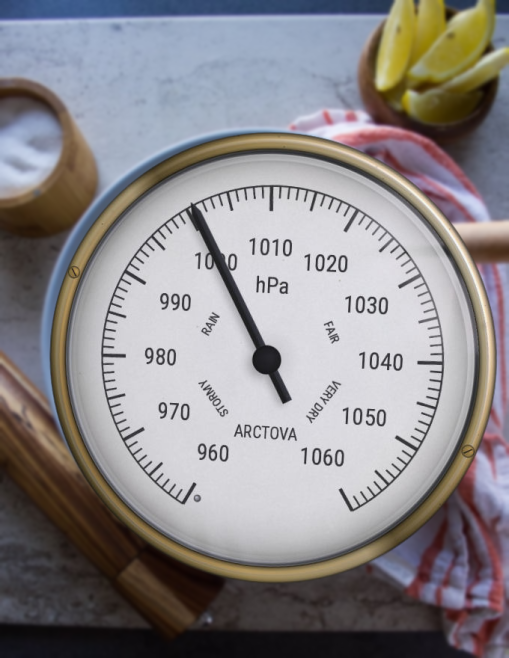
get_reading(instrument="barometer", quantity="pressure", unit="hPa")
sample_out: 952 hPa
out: 1001 hPa
